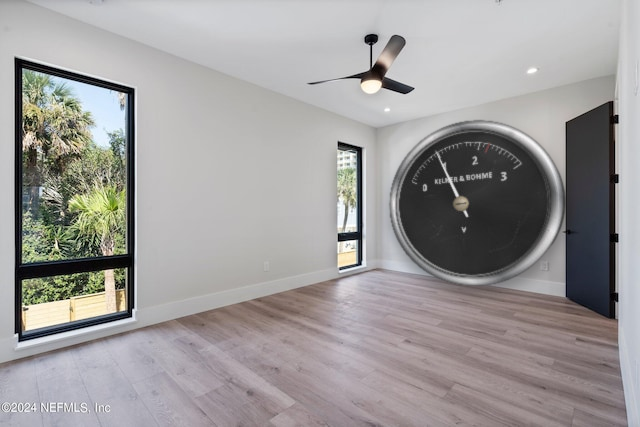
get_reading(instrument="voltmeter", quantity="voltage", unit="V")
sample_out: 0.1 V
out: 1 V
